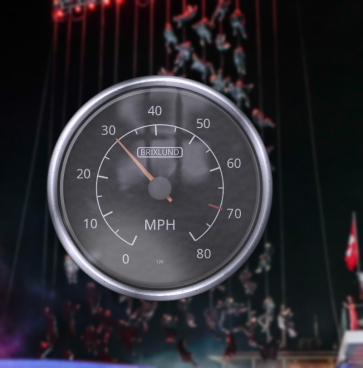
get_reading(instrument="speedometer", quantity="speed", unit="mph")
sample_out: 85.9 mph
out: 30 mph
